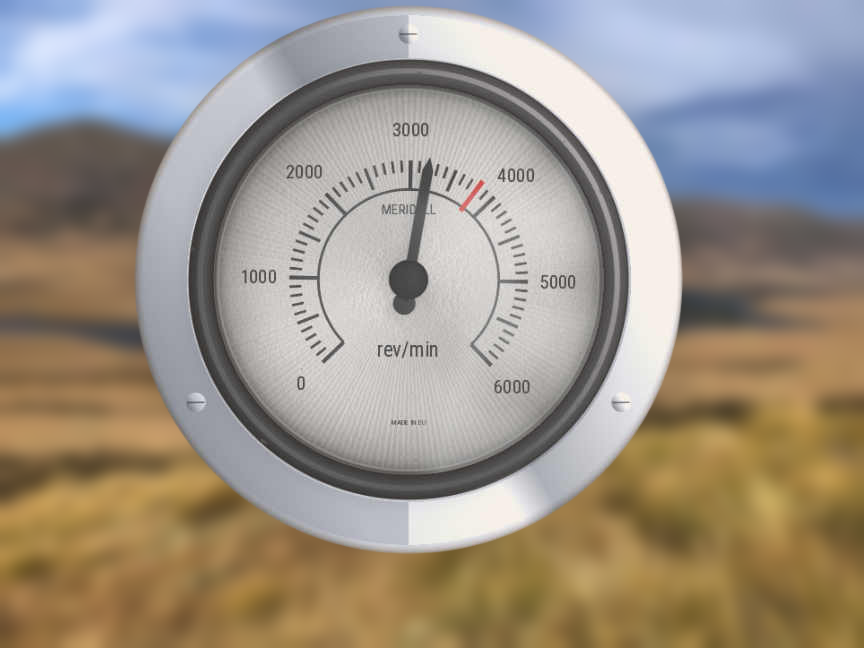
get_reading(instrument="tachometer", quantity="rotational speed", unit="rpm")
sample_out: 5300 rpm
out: 3200 rpm
